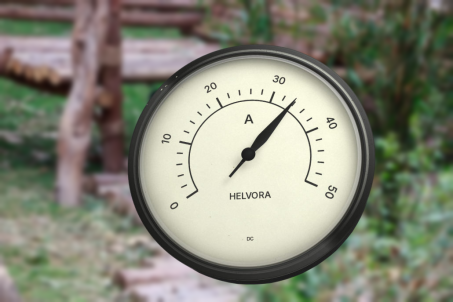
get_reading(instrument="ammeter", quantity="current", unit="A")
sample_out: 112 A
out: 34 A
